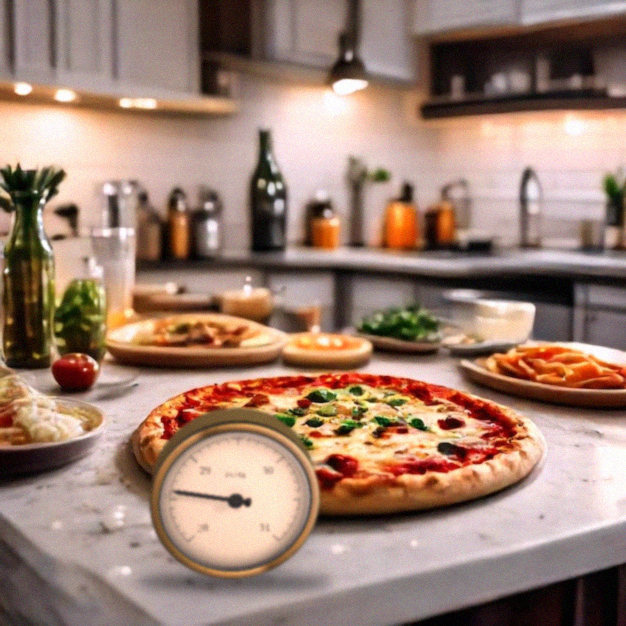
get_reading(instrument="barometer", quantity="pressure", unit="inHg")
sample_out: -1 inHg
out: 28.6 inHg
